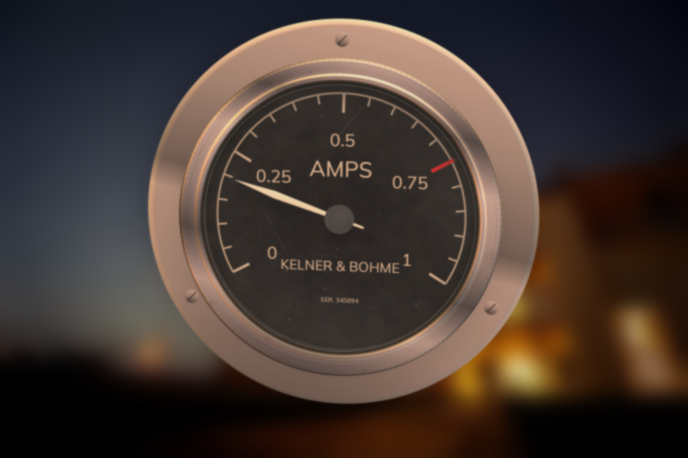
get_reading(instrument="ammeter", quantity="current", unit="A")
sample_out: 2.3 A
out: 0.2 A
